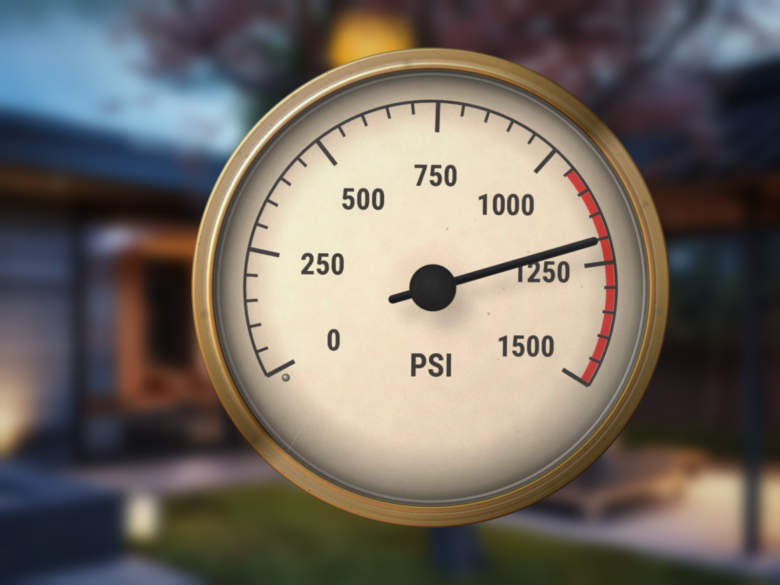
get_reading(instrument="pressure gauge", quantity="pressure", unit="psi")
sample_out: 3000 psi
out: 1200 psi
